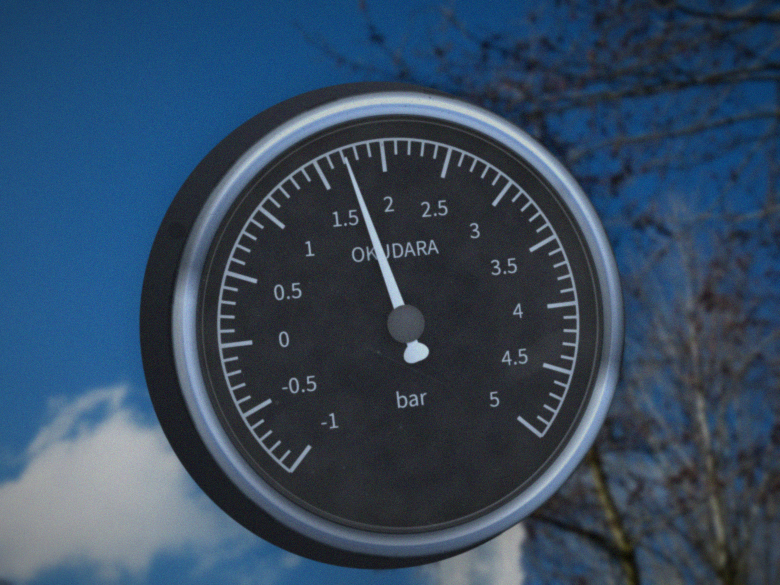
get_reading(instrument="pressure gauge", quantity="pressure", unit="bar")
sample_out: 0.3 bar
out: 1.7 bar
